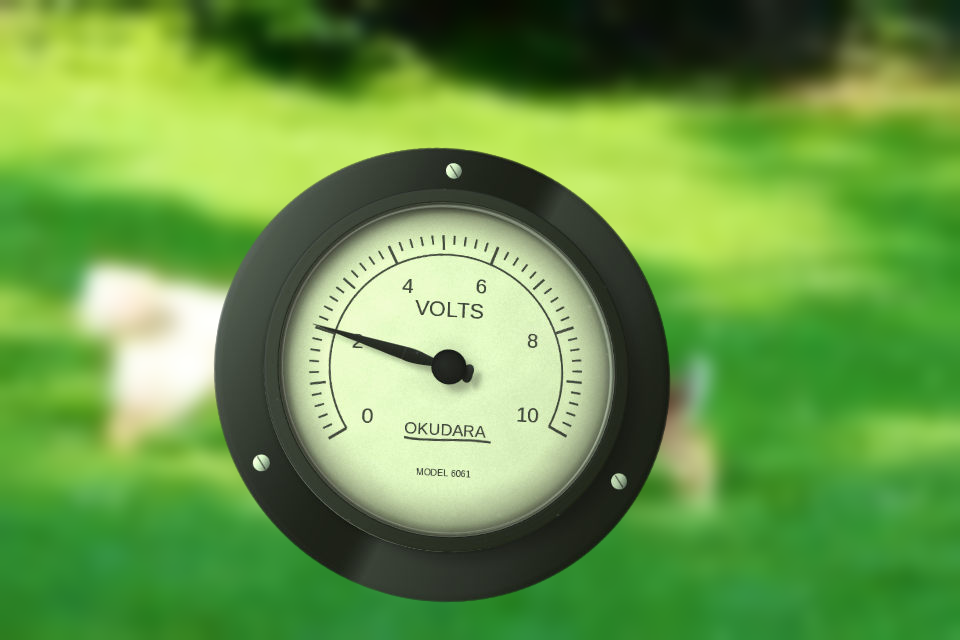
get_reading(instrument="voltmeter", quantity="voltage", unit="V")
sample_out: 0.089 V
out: 2 V
